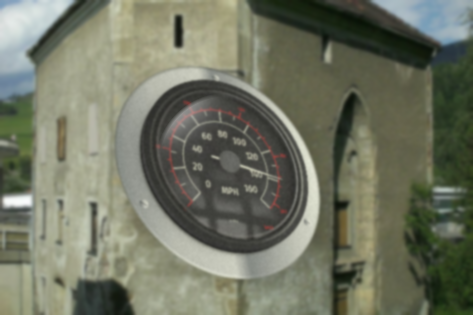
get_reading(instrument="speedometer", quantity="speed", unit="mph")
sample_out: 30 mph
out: 140 mph
